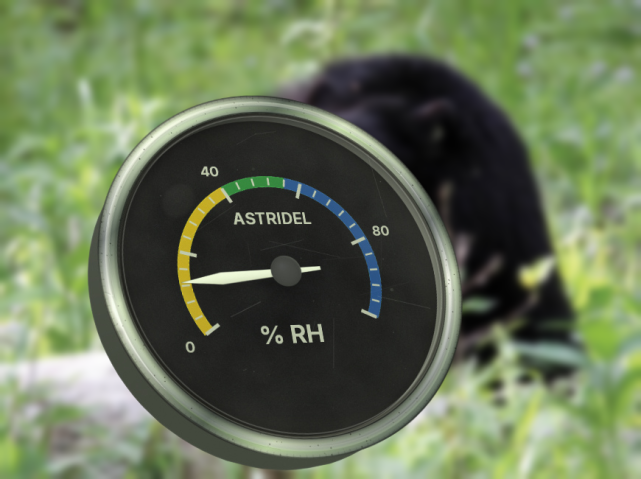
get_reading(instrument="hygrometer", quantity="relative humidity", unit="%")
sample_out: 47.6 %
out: 12 %
